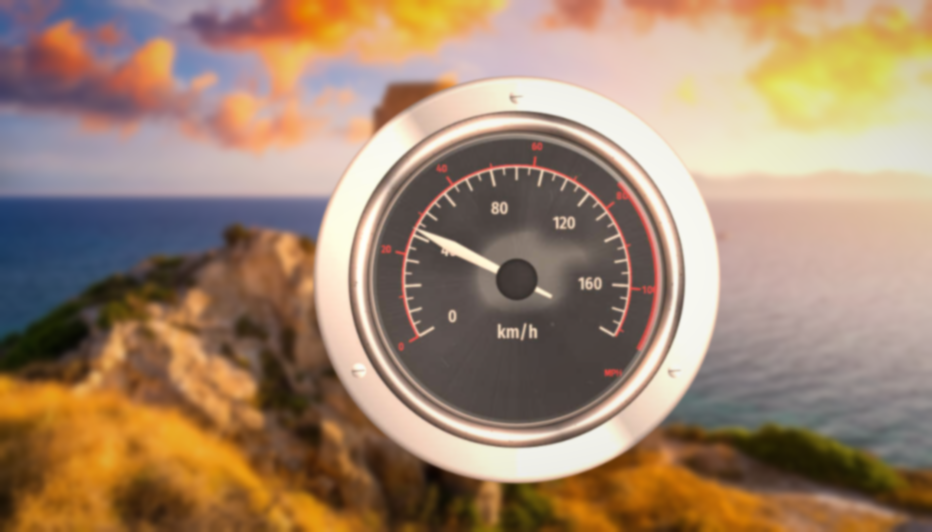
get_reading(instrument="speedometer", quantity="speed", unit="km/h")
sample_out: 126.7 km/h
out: 42.5 km/h
